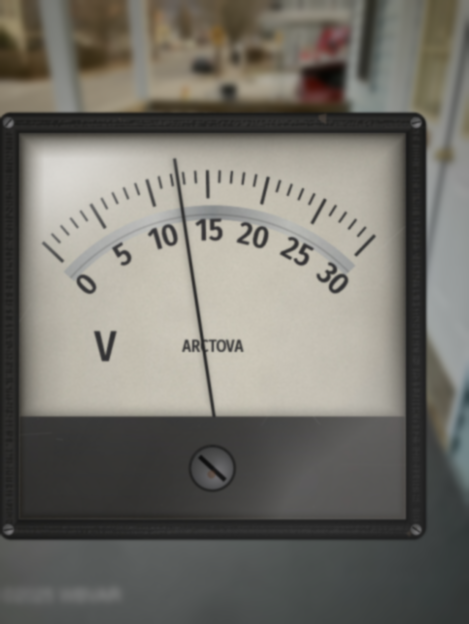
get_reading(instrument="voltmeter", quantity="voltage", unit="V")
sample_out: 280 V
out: 12.5 V
